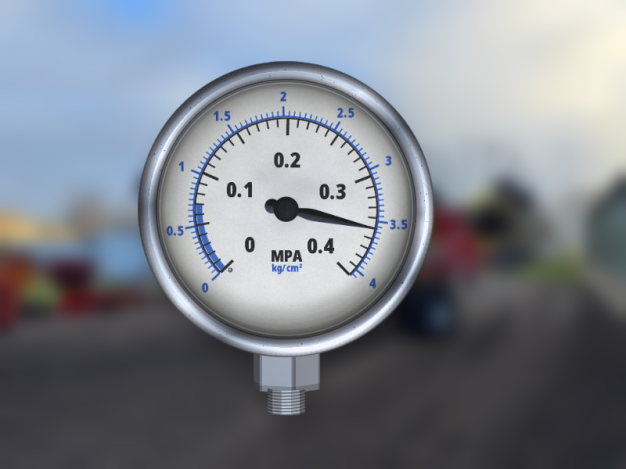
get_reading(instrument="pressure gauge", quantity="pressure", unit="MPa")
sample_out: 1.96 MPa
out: 0.35 MPa
